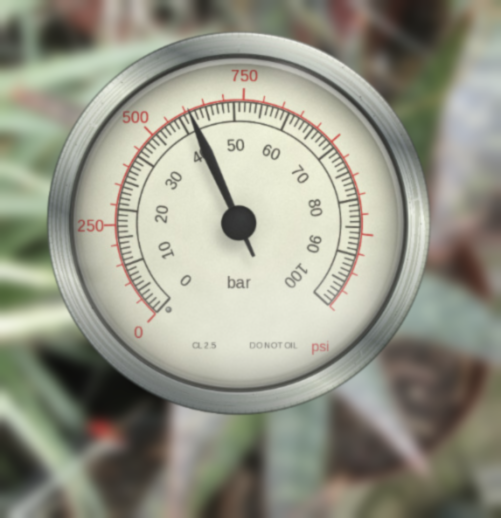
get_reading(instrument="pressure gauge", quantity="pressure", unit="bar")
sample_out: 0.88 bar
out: 42 bar
